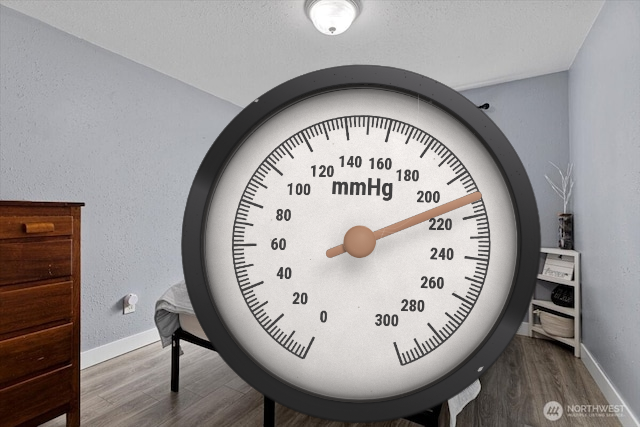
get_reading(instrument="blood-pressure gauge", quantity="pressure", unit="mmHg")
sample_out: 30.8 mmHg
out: 212 mmHg
